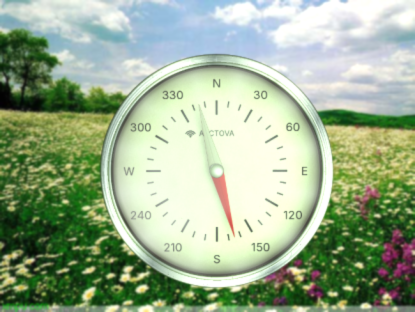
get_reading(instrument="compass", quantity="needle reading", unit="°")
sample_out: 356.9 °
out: 165 °
